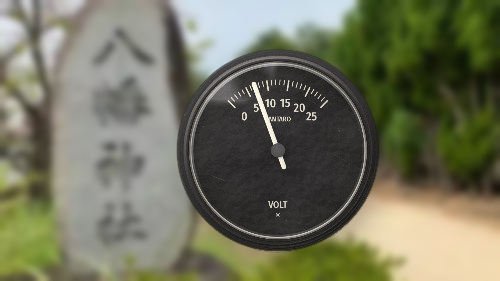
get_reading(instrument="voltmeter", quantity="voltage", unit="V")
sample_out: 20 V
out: 7 V
